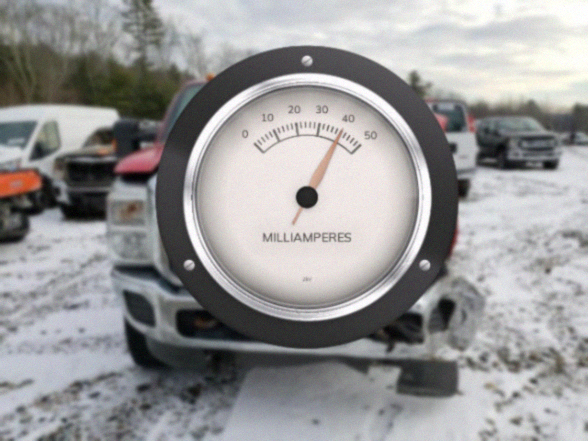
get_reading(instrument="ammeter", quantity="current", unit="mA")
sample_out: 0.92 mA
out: 40 mA
